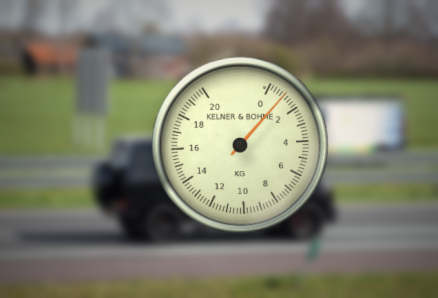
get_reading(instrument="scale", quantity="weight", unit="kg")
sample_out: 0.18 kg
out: 1 kg
